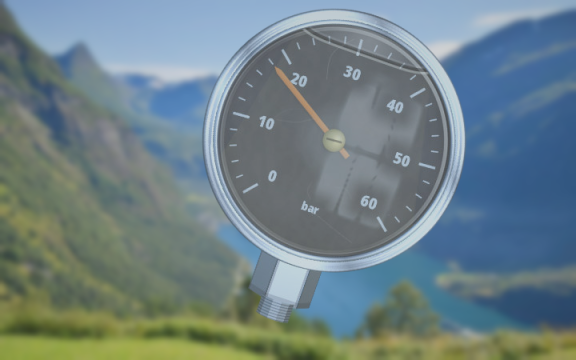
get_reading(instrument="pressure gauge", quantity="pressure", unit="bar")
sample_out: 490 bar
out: 18 bar
